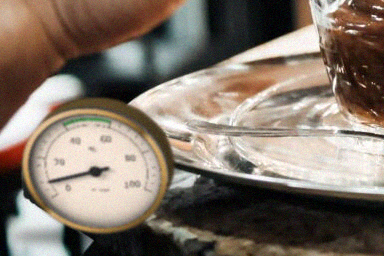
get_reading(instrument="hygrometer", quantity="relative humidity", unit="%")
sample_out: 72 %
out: 8 %
